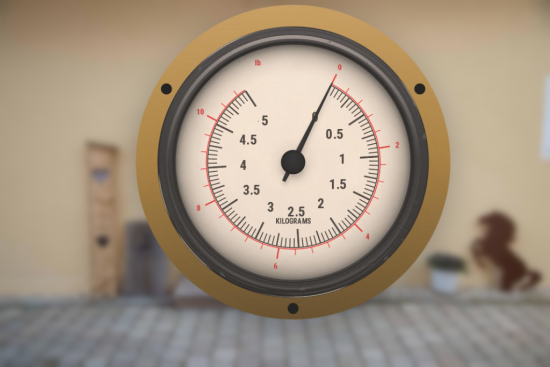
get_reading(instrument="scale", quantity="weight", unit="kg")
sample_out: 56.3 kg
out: 0 kg
